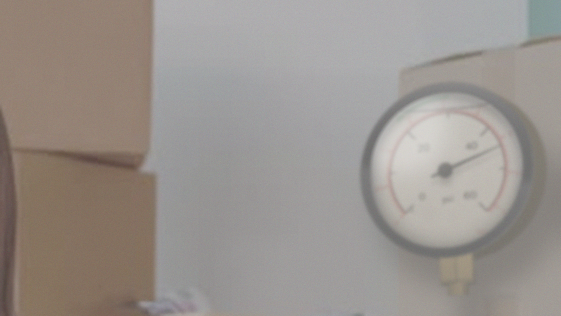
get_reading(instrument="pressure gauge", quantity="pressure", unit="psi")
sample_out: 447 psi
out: 45 psi
